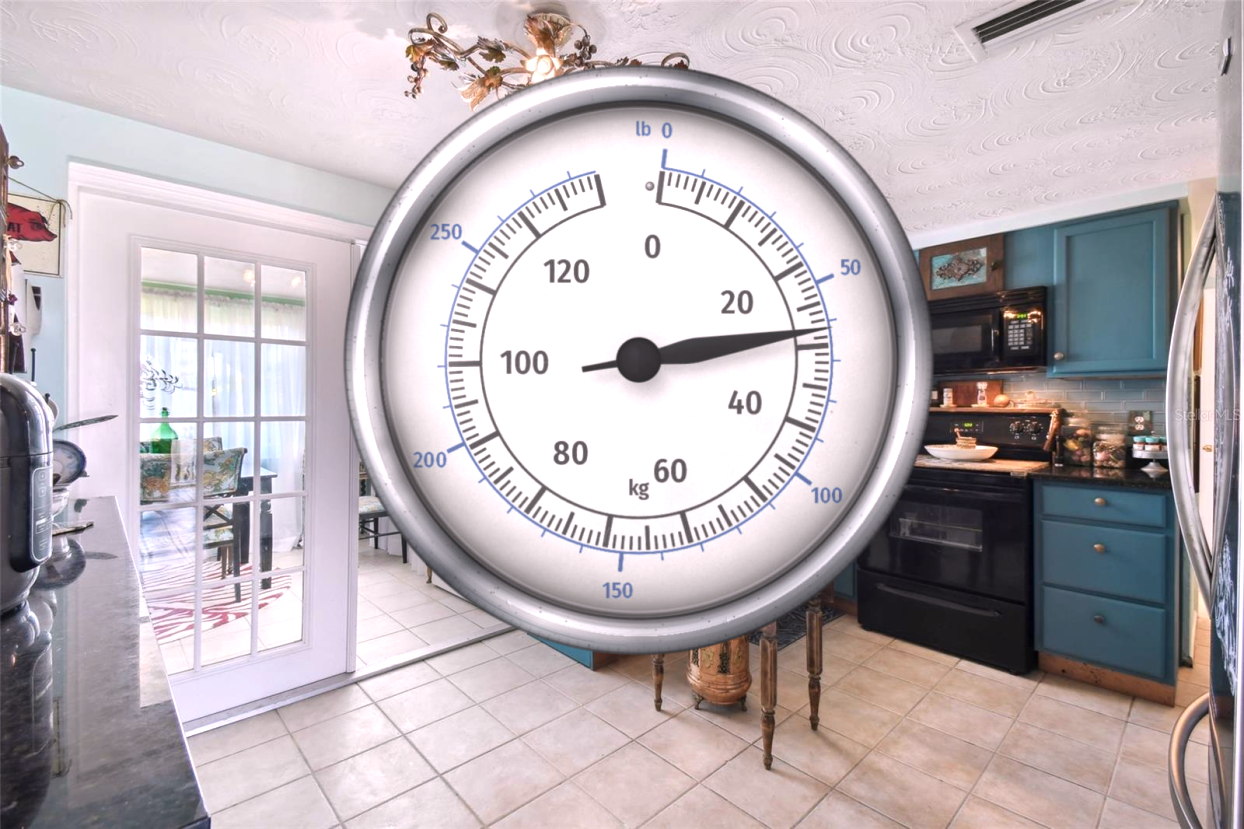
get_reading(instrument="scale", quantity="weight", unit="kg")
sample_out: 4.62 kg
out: 28 kg
